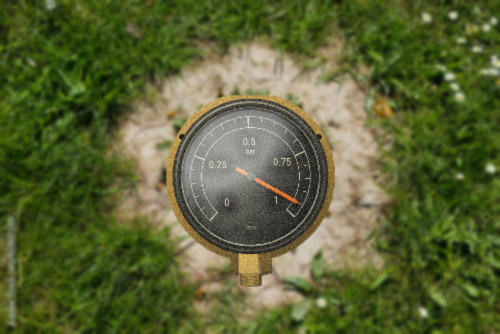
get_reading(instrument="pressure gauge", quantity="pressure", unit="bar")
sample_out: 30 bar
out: 0.95 bar
